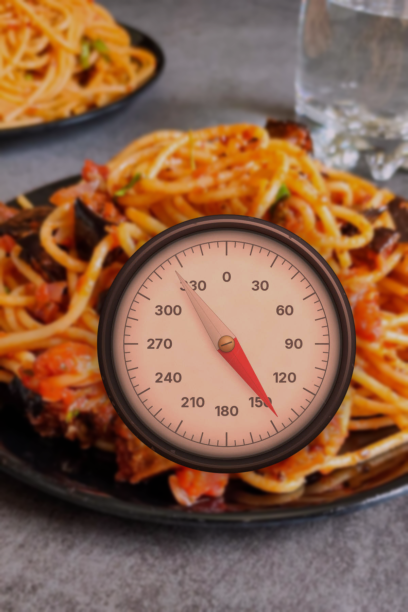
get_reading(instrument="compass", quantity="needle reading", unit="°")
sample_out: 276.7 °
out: 145 °
